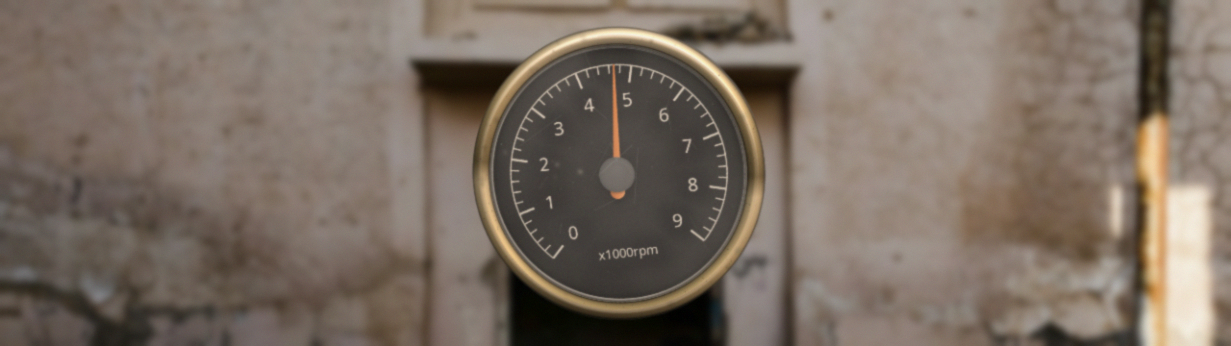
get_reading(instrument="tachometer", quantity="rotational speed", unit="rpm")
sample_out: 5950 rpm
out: 4700 rpm
